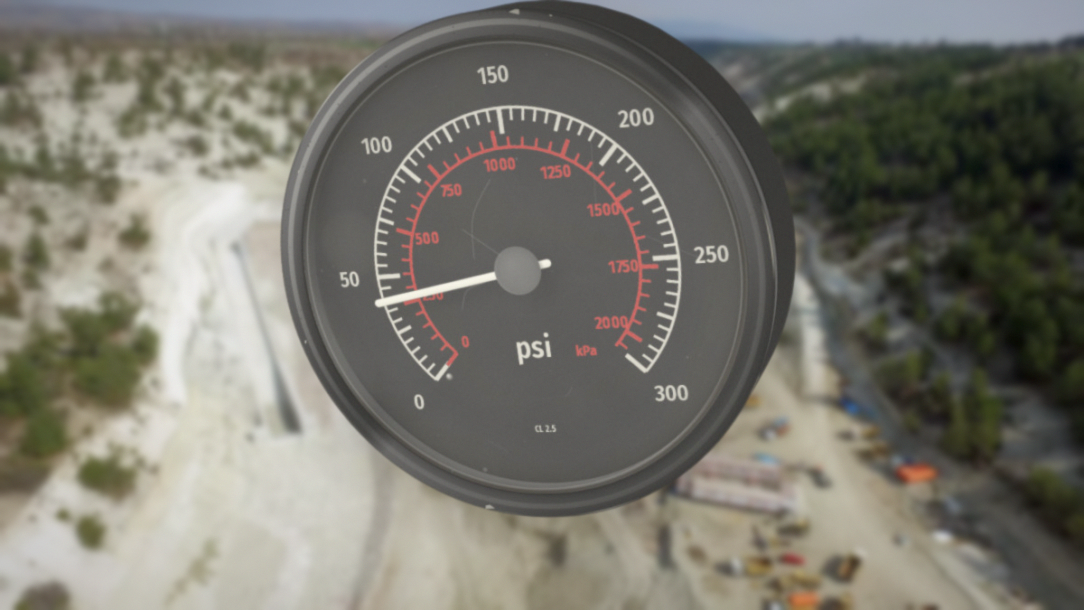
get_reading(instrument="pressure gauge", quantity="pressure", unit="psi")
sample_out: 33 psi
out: 40 psi
